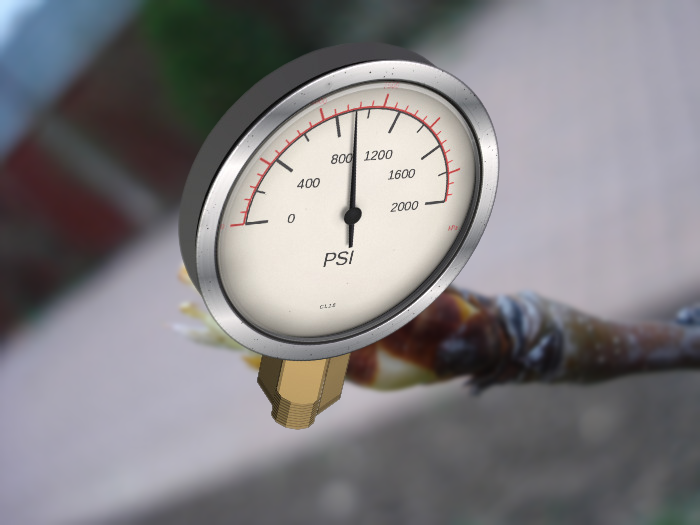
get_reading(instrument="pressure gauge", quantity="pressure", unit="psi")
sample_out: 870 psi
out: 900 psi
